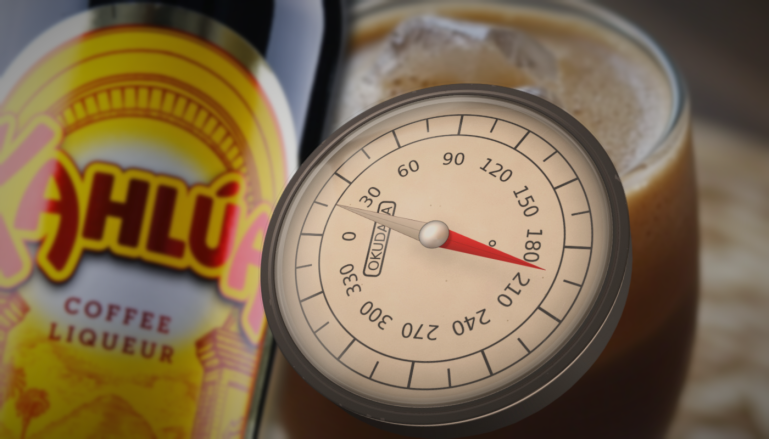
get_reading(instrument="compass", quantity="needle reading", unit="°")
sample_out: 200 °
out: 195 °
